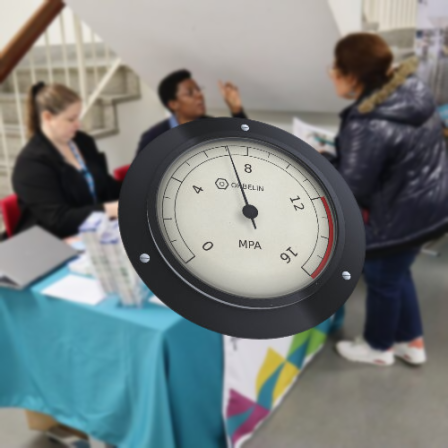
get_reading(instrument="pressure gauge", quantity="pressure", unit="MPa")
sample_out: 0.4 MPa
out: 7 MPa
